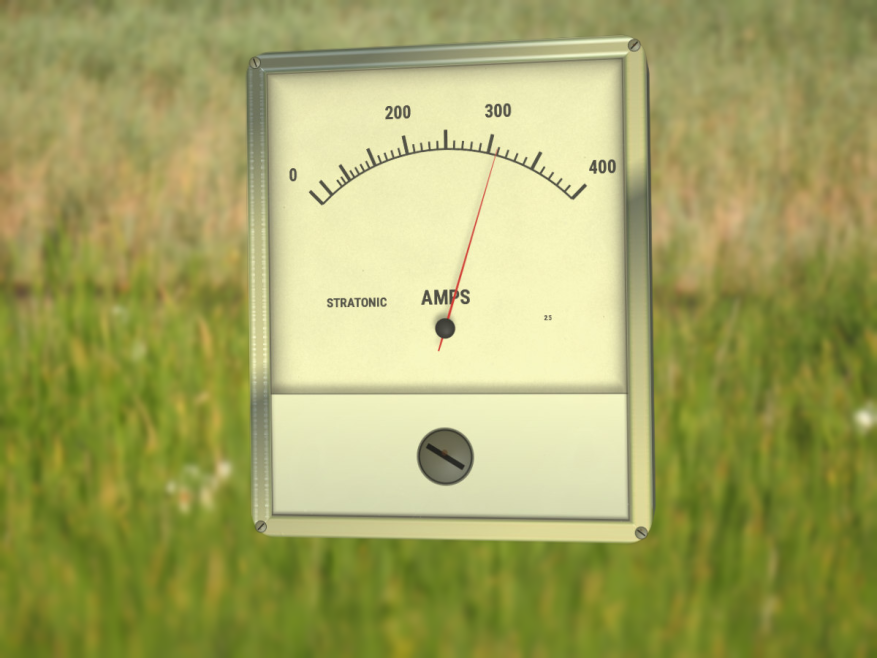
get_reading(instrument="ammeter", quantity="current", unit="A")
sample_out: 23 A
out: 310 A
